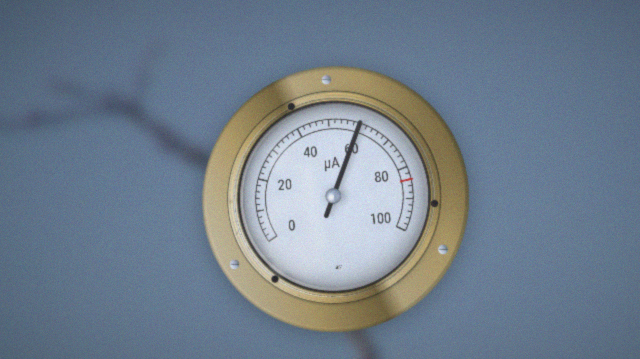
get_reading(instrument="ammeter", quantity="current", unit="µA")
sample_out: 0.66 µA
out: 60 µA
